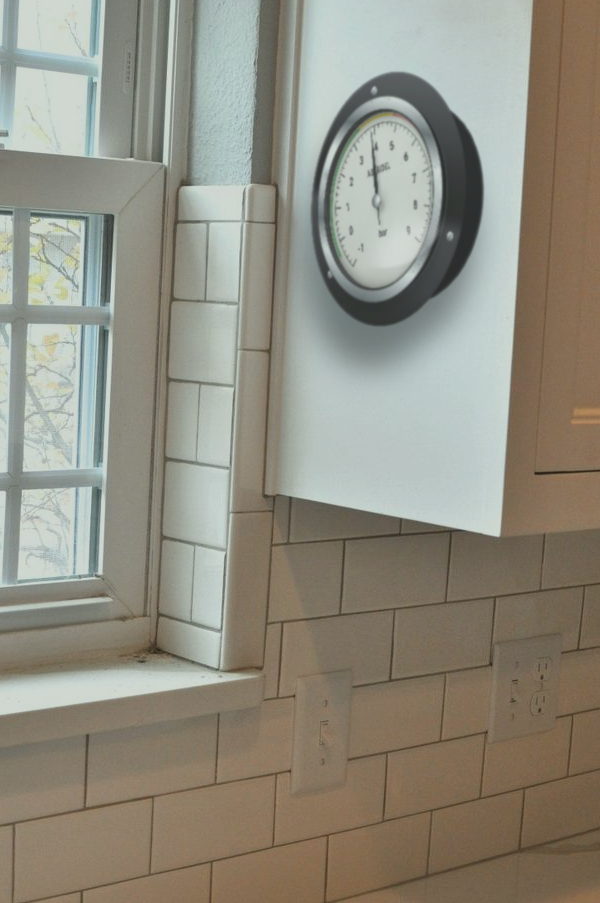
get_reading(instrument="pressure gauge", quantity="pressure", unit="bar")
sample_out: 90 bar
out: 4 bar
